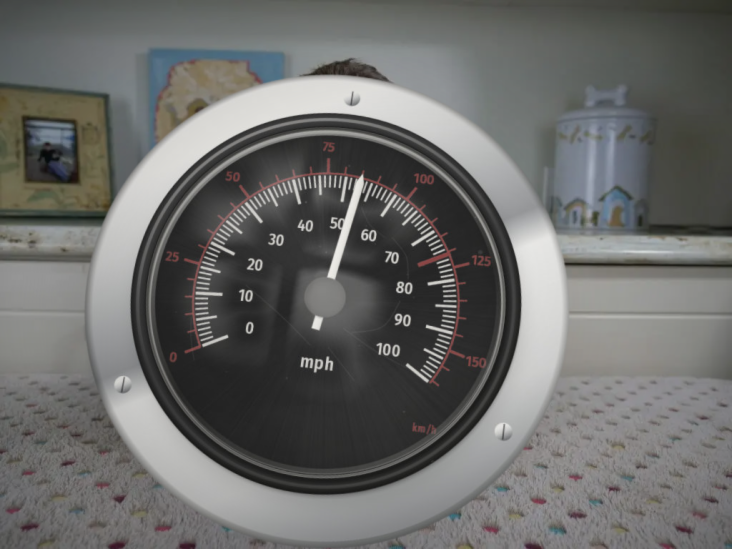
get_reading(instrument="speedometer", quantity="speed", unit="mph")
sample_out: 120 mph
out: 53 mph
